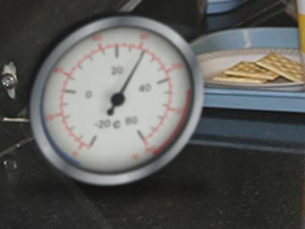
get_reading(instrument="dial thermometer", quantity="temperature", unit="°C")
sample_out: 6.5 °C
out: 28 °C
